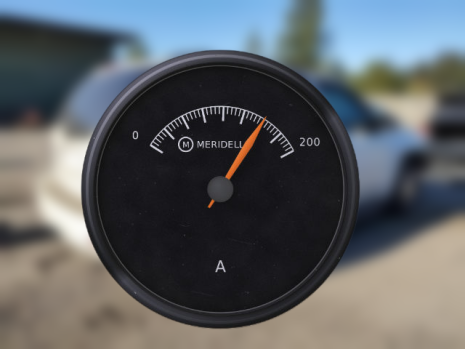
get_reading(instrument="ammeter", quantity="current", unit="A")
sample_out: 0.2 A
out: 150 A
